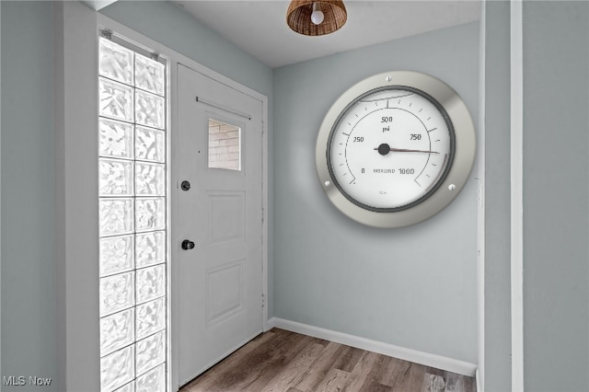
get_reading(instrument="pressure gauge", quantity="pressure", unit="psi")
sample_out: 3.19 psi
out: 850 psi
